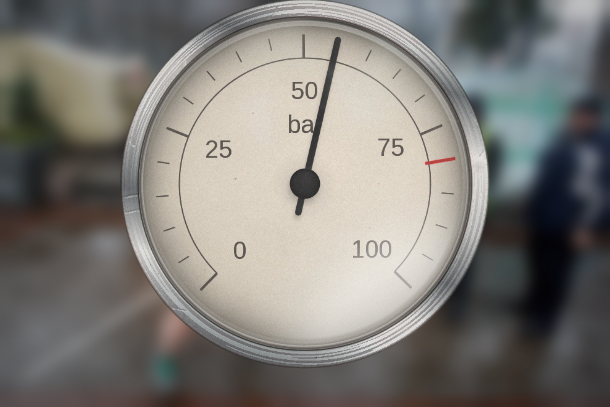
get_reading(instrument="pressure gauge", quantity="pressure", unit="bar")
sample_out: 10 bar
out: 55 bar
